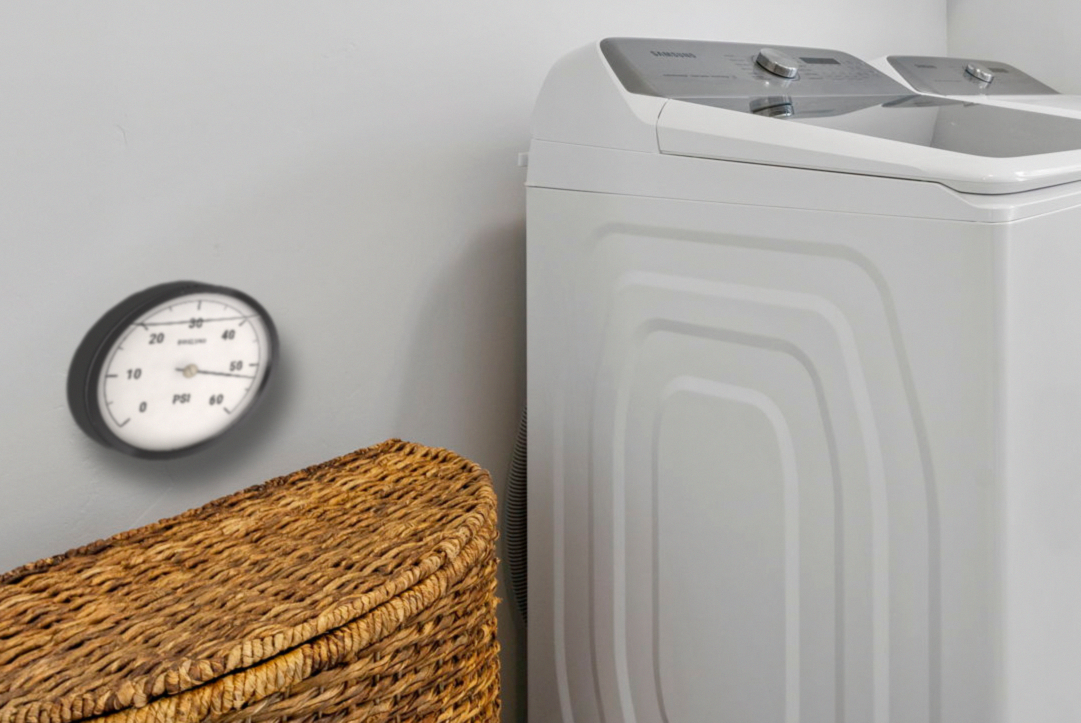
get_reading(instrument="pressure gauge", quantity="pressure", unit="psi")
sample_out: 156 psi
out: 52.5 psi
